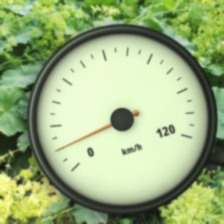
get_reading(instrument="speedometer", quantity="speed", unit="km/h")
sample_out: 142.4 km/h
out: 10 km/h
